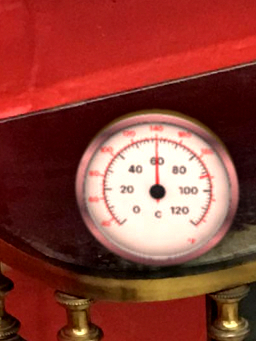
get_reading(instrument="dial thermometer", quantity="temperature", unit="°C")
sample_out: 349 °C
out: 60 °C
